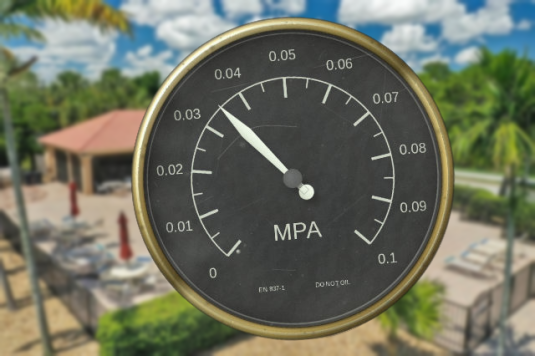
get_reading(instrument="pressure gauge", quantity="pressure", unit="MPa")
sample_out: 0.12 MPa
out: 0.035 MPa
